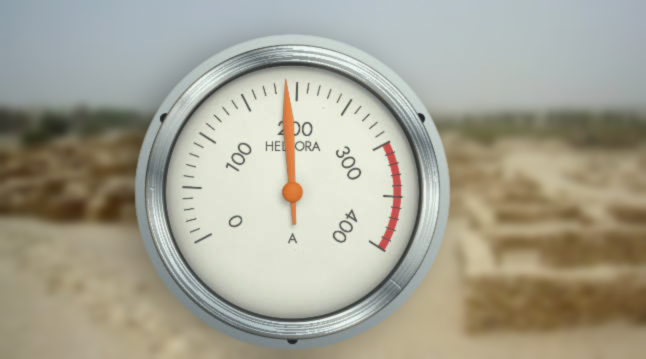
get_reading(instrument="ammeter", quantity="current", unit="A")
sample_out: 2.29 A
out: 190 A
